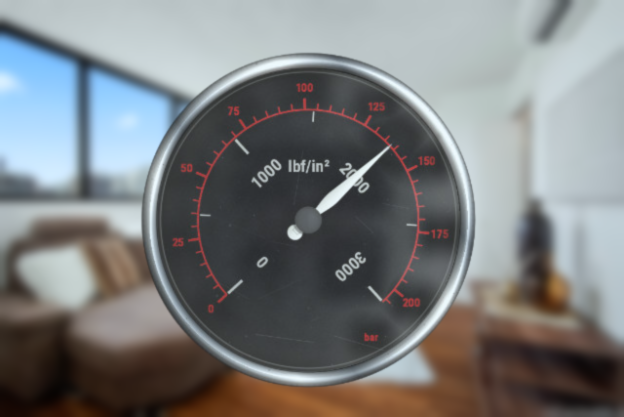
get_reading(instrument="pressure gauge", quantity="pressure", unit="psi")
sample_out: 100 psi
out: 2000 psi
